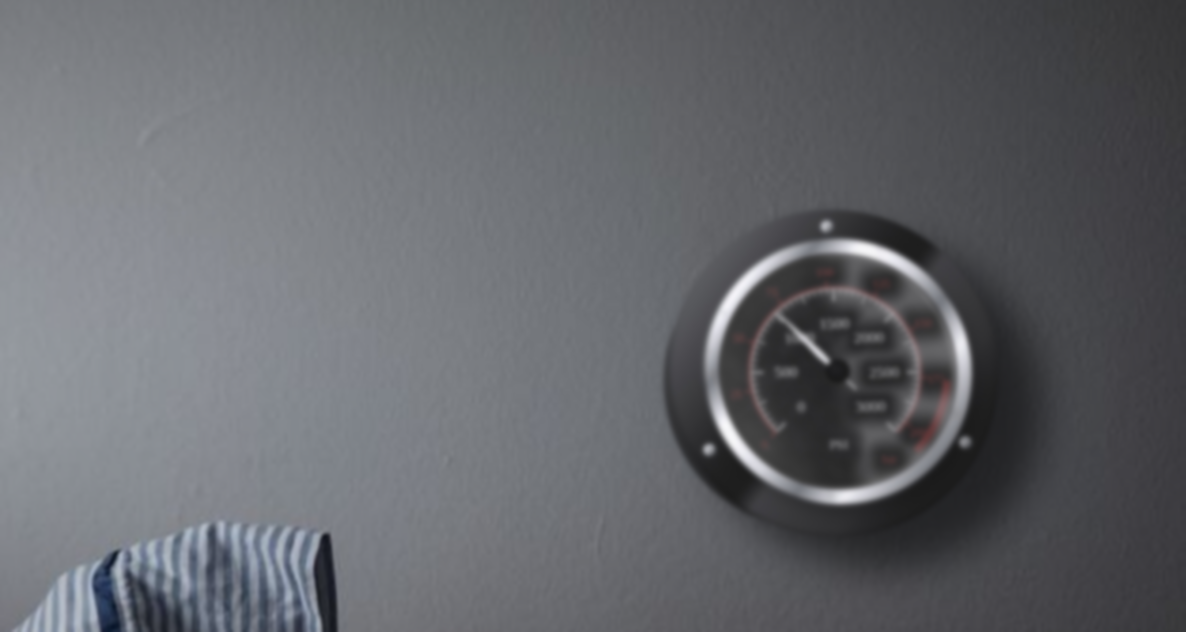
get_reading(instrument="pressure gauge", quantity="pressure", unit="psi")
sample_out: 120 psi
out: 1000 psi
